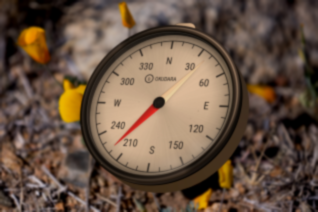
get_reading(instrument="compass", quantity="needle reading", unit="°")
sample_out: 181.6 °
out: 220 °
